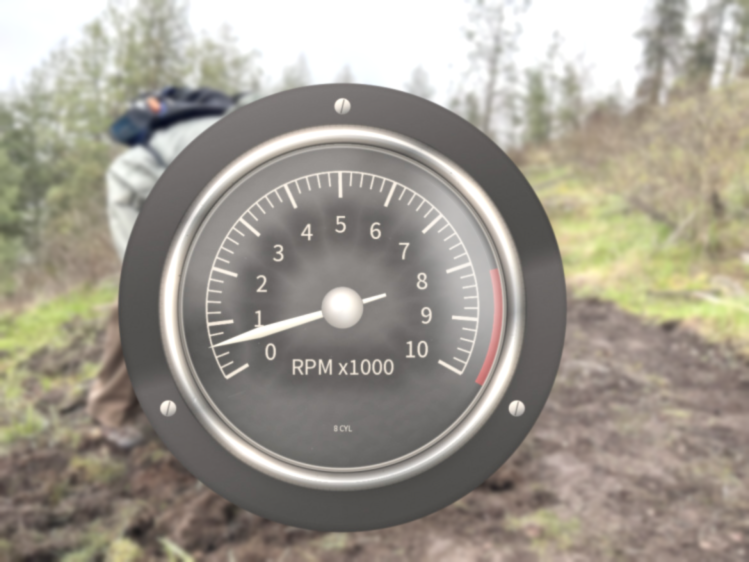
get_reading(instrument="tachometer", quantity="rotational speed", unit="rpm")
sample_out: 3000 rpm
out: 600 rpm
